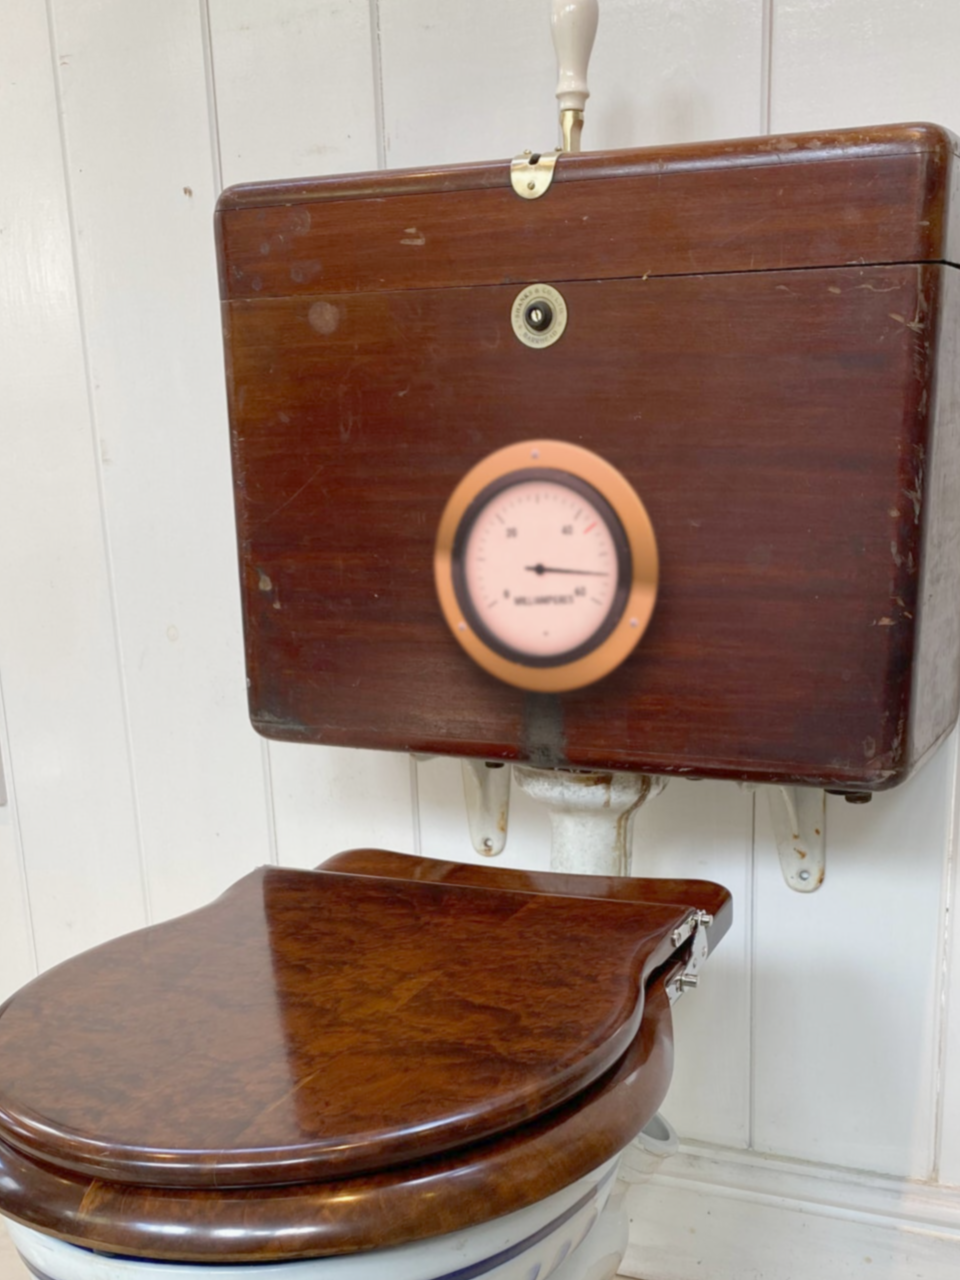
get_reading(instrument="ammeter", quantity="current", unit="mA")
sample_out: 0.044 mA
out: 54 mA
